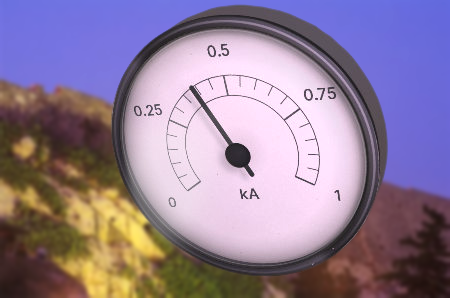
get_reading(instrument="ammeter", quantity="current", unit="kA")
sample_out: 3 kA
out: 0.4 kA
